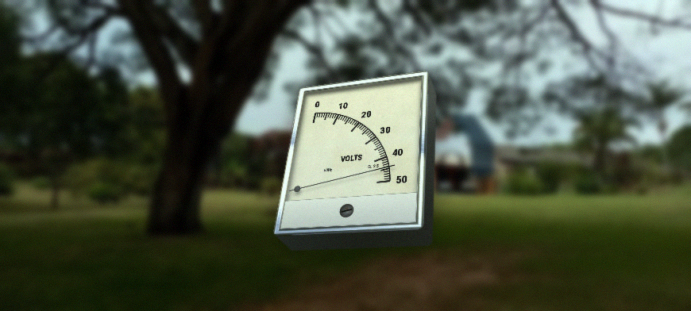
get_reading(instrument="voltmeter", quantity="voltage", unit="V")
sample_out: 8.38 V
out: 45 V
